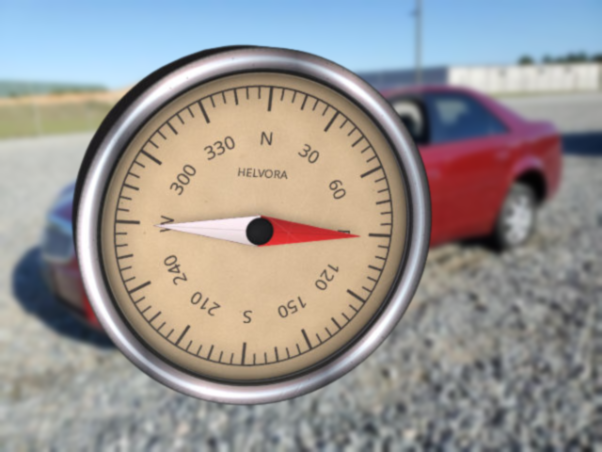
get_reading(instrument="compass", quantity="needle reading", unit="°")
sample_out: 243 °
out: 90 °
